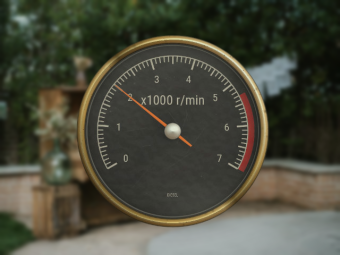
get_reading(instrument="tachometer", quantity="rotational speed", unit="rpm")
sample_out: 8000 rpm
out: 2000 rpm
